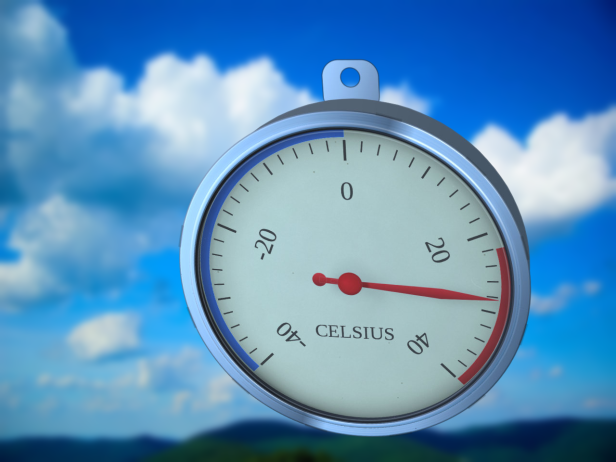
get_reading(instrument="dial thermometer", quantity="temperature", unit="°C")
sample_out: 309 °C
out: 28 °C
